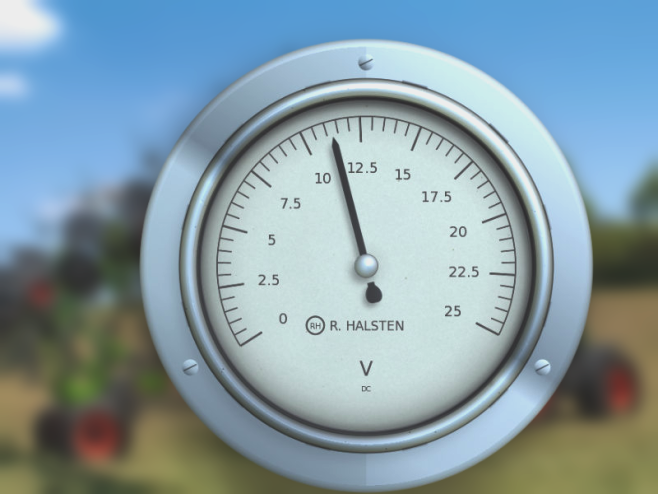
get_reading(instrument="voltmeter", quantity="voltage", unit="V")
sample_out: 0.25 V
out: 11.25 V
